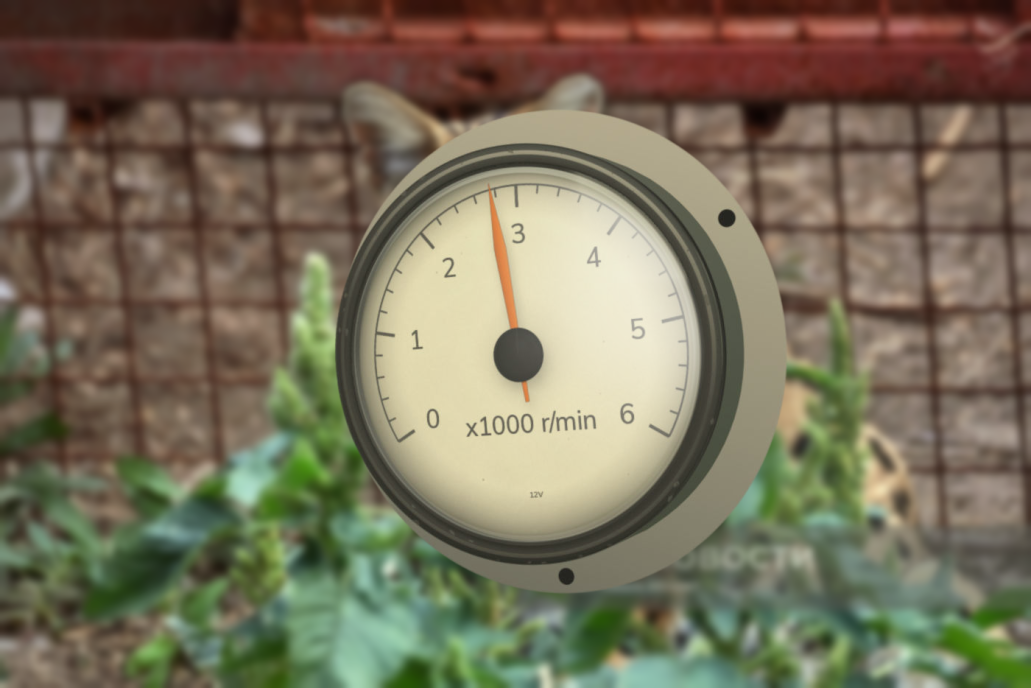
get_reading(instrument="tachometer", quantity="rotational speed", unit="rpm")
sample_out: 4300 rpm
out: 2800 rpm
